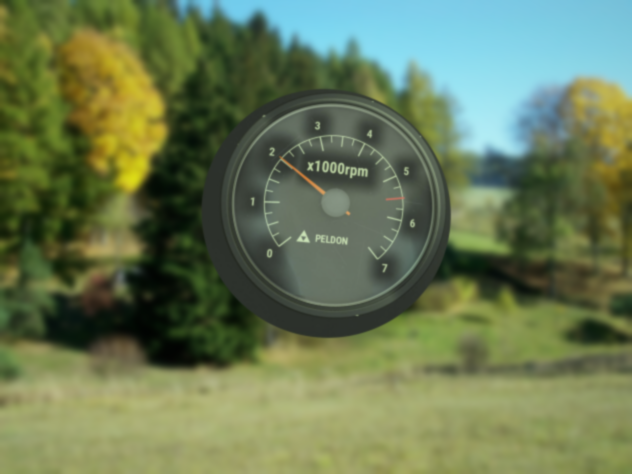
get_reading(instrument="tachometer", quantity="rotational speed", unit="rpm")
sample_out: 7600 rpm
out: 2000 rpm
